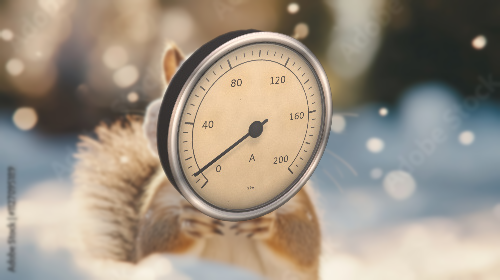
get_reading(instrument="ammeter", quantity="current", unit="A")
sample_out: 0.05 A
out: 10 A
